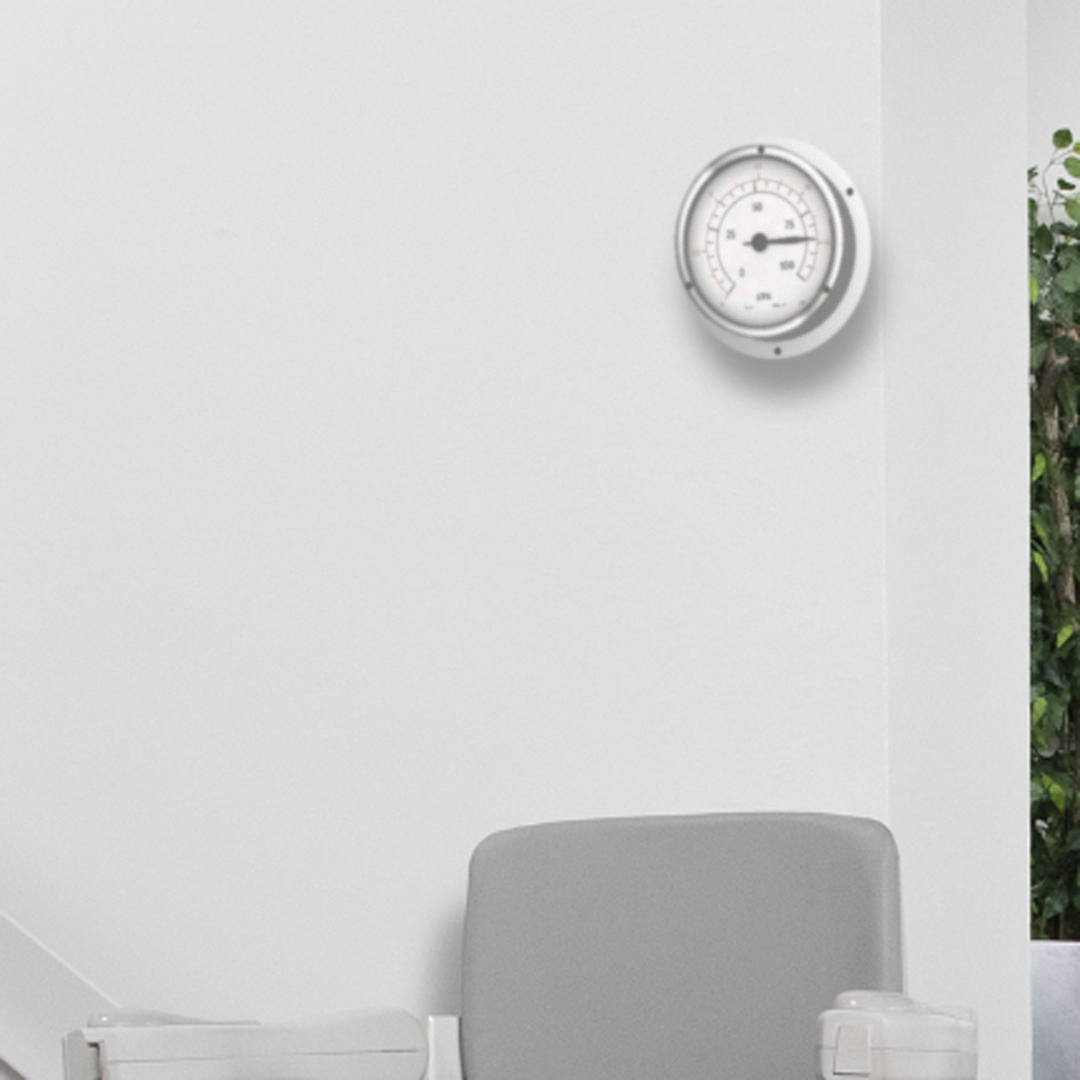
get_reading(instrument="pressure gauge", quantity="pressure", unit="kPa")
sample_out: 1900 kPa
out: 85 kPa
